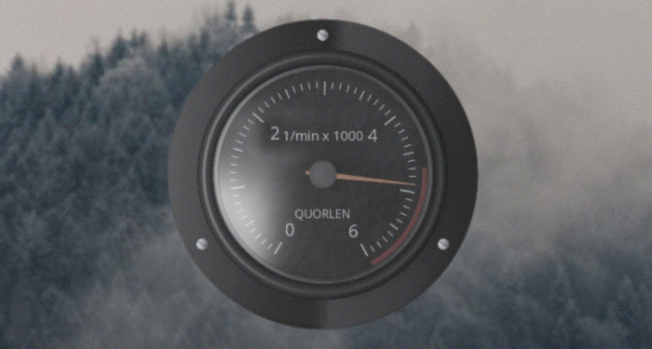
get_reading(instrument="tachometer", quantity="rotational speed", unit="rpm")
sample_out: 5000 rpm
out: 4900 rpm
